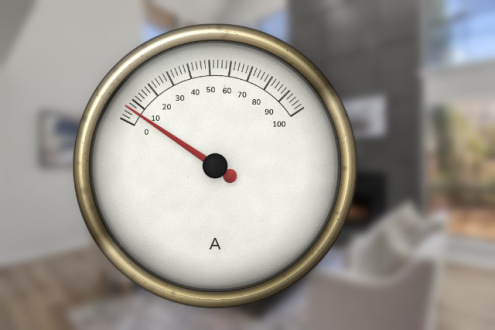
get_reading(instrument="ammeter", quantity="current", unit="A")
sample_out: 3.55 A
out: 6 A
